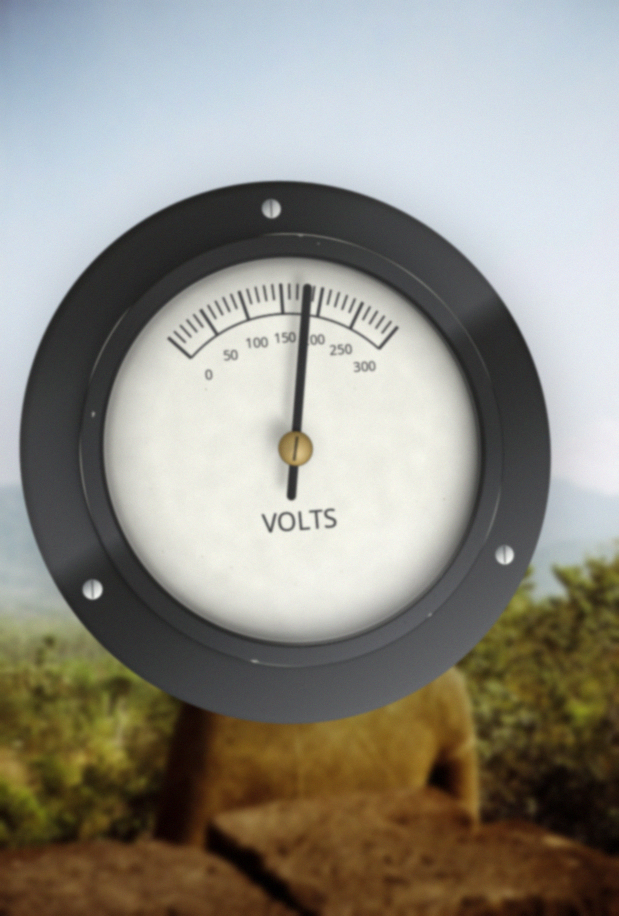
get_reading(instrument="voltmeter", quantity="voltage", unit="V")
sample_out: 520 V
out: 180 V
